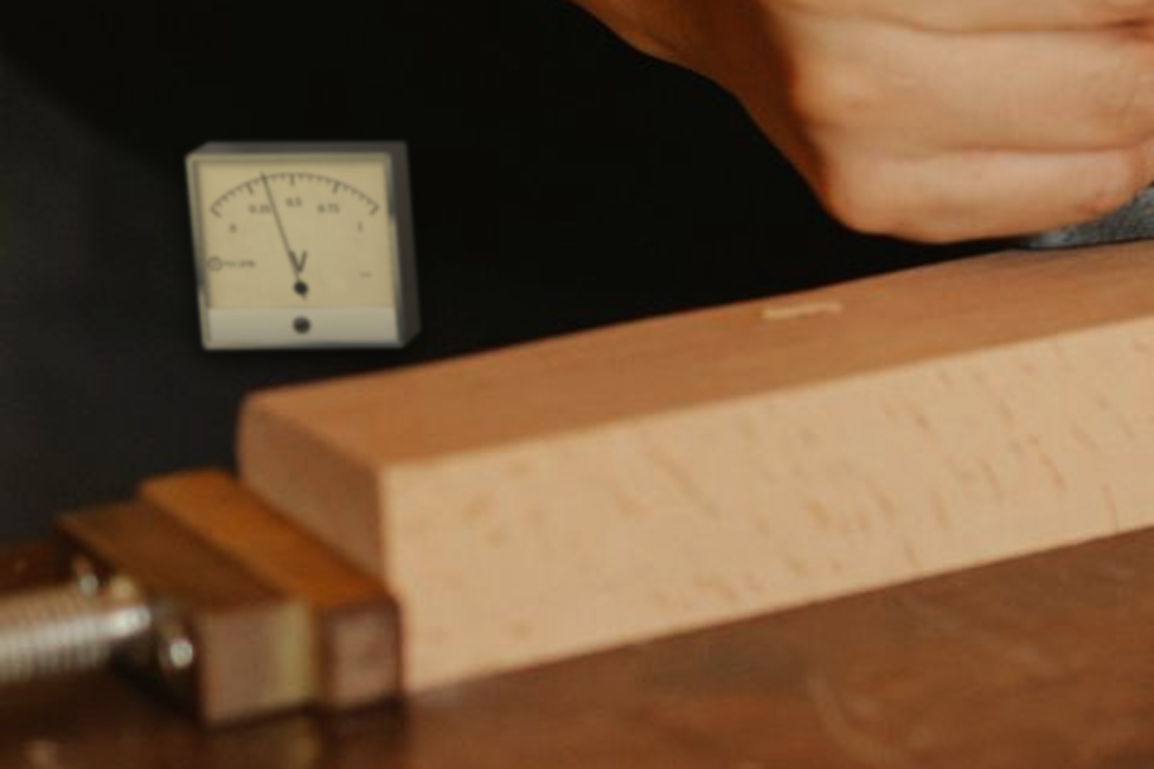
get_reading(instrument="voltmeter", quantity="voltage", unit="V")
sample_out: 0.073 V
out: 0.35 V
